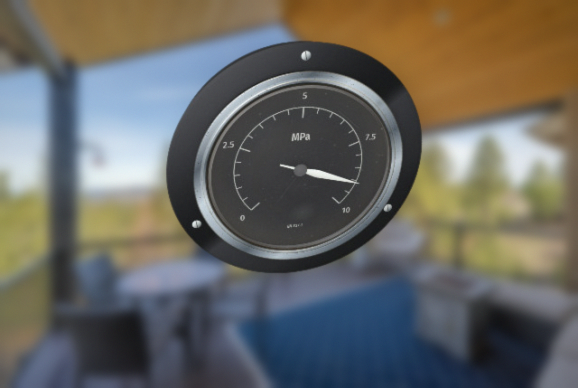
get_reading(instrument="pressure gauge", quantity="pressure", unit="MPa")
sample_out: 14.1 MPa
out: 9 MPa
